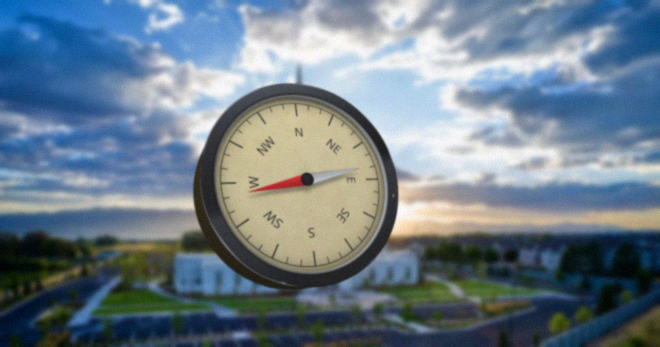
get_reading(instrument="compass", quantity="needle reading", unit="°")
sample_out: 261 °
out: 260 °
